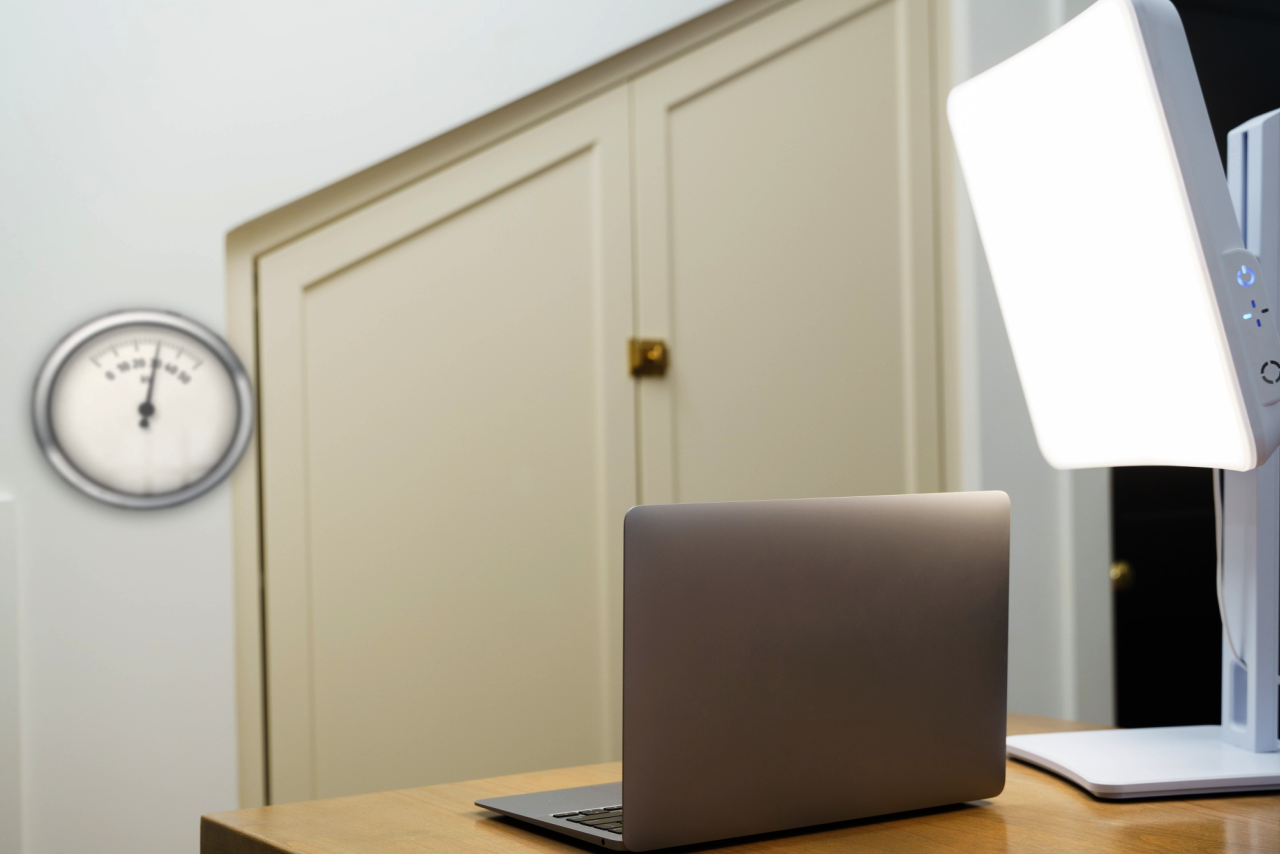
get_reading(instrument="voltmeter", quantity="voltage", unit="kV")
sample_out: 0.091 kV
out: 30 kV
